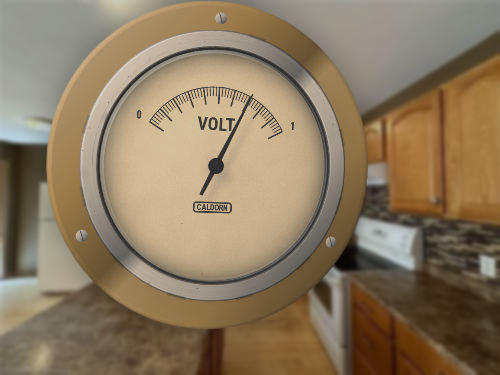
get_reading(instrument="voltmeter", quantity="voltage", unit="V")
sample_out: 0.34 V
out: 0.7 V
